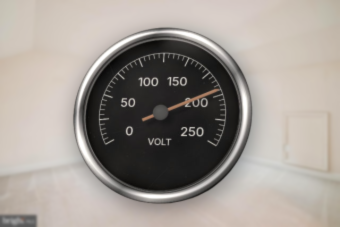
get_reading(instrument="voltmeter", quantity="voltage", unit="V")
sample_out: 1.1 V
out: 195 V
